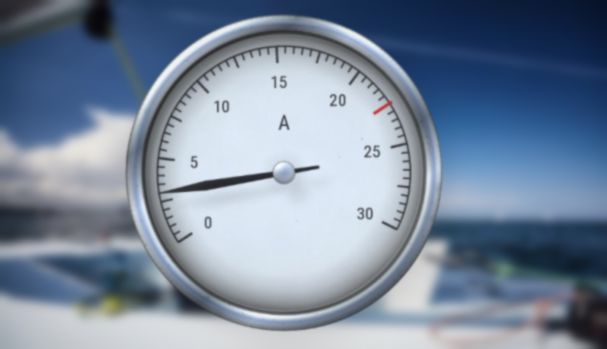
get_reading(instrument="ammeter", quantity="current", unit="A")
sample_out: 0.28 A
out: 3 A
